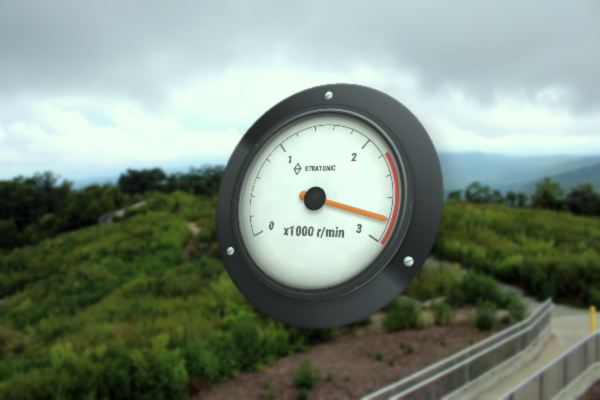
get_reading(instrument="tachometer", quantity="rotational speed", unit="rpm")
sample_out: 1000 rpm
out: 2800 rpm
